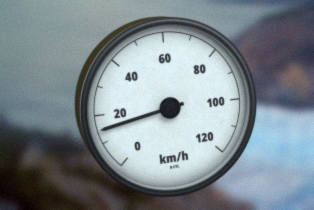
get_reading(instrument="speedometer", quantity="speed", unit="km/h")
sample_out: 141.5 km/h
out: 15 km/h
